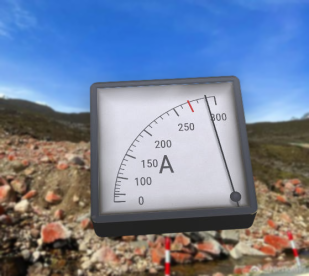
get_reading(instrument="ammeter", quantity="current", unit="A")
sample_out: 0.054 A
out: 290 A
